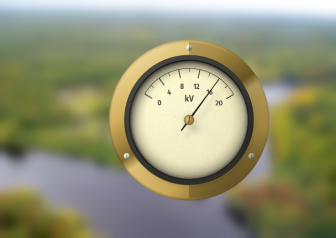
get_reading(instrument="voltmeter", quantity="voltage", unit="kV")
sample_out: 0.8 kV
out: 16 kV
